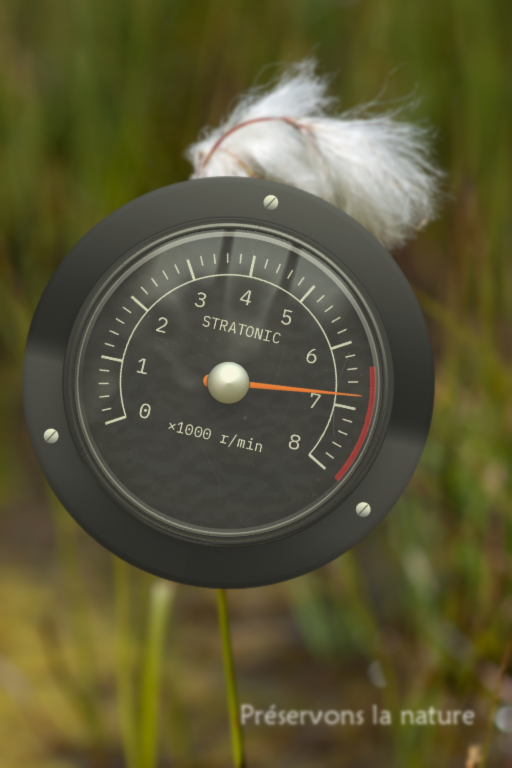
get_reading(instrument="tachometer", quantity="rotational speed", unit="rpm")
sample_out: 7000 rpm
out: 6800 rpm
